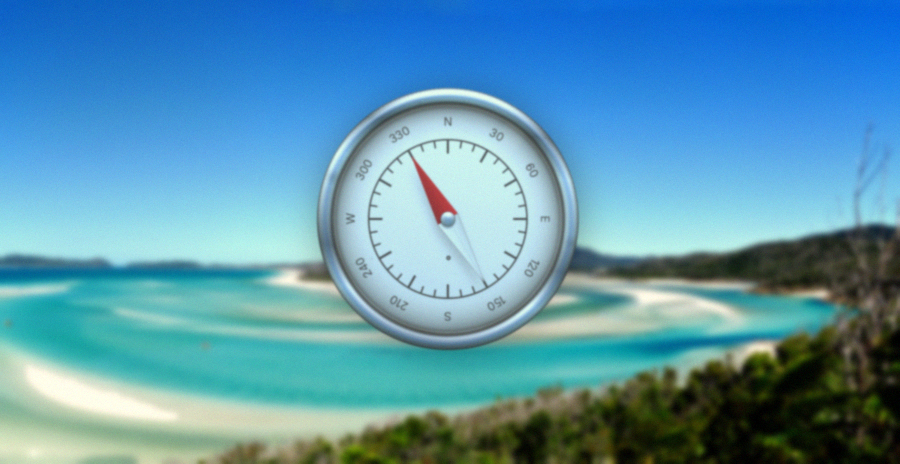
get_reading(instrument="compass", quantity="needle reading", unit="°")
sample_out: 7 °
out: 330 °
